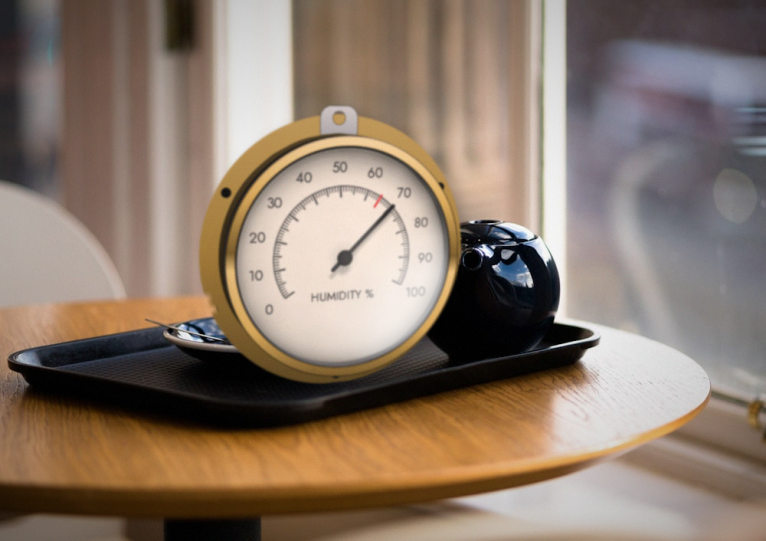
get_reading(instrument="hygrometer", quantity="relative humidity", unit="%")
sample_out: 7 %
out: 70 %
